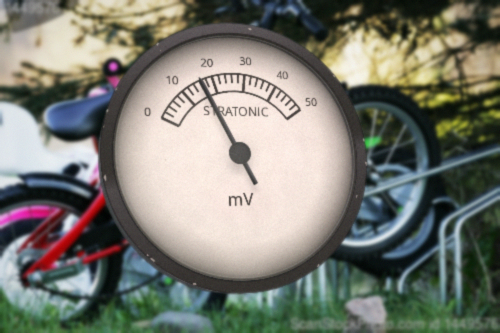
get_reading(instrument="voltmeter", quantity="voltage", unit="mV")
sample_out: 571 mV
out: 16 mV
